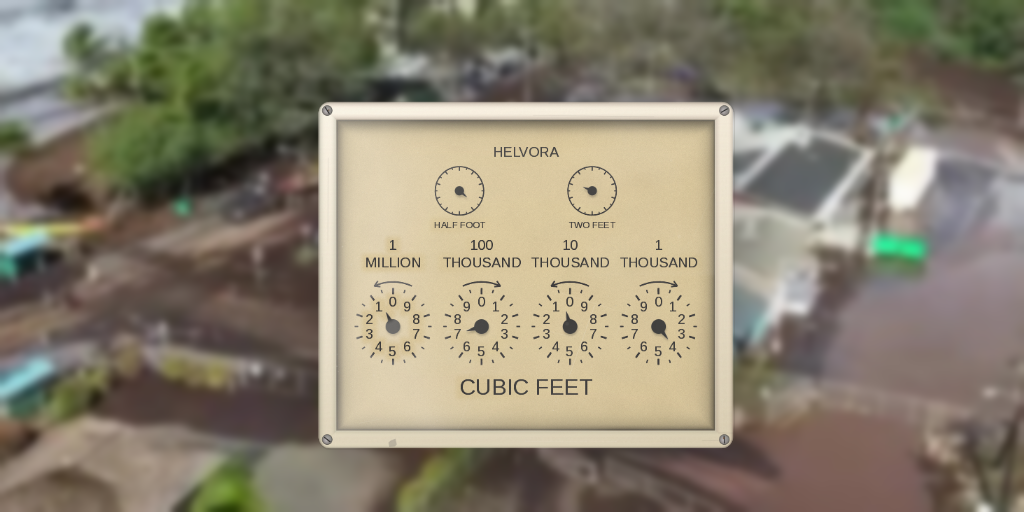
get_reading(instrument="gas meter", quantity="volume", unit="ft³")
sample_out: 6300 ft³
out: 70400 ft³
